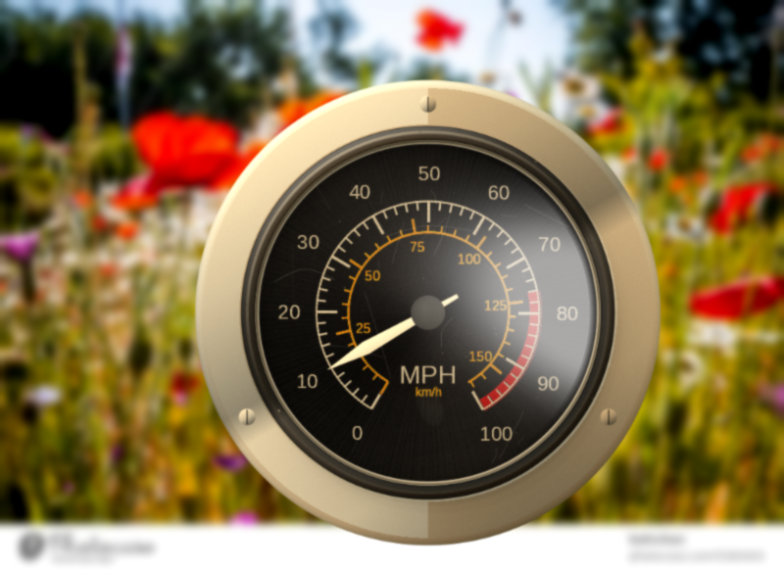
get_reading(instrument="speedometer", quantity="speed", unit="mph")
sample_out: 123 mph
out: 10 mph
